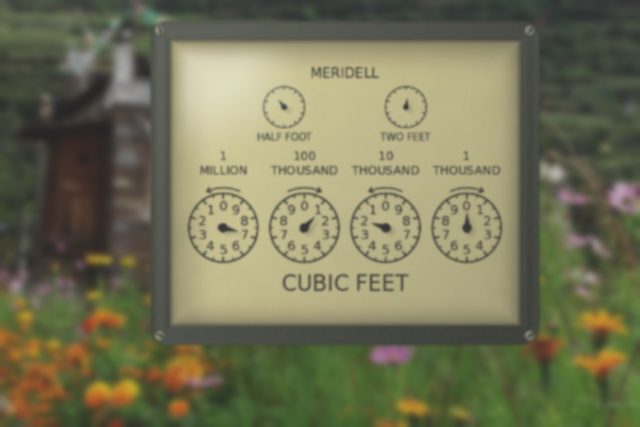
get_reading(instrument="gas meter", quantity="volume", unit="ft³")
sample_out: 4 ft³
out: 712000 ft³
